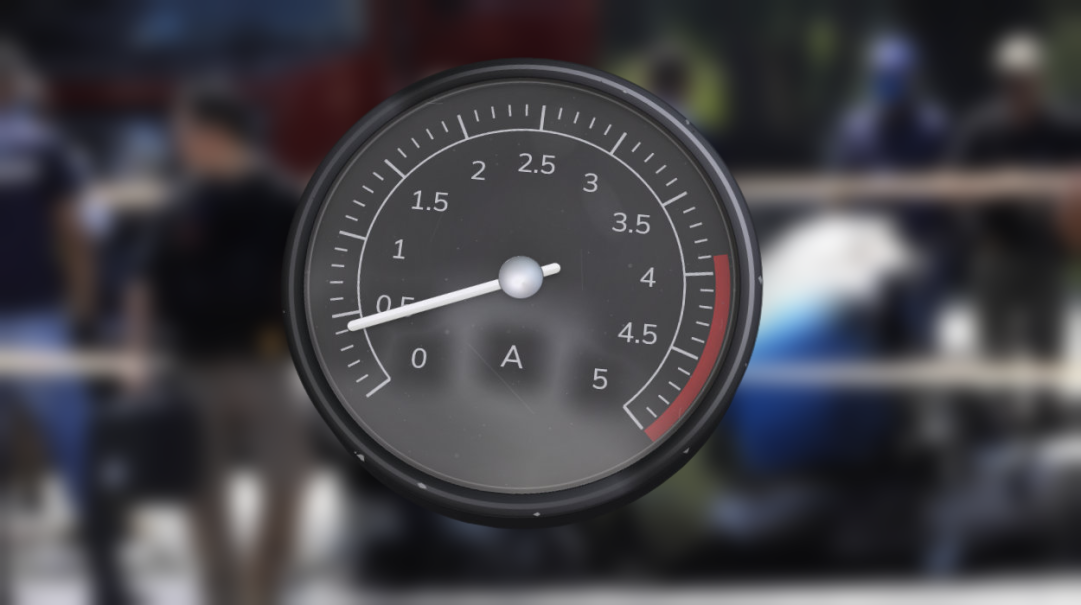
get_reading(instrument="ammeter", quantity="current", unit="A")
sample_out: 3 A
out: 0.4 A
